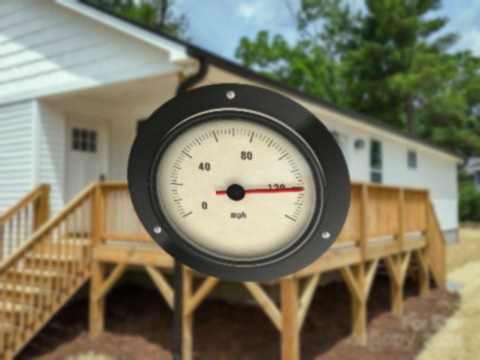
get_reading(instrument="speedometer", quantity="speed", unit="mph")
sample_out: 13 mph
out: 120 mph
